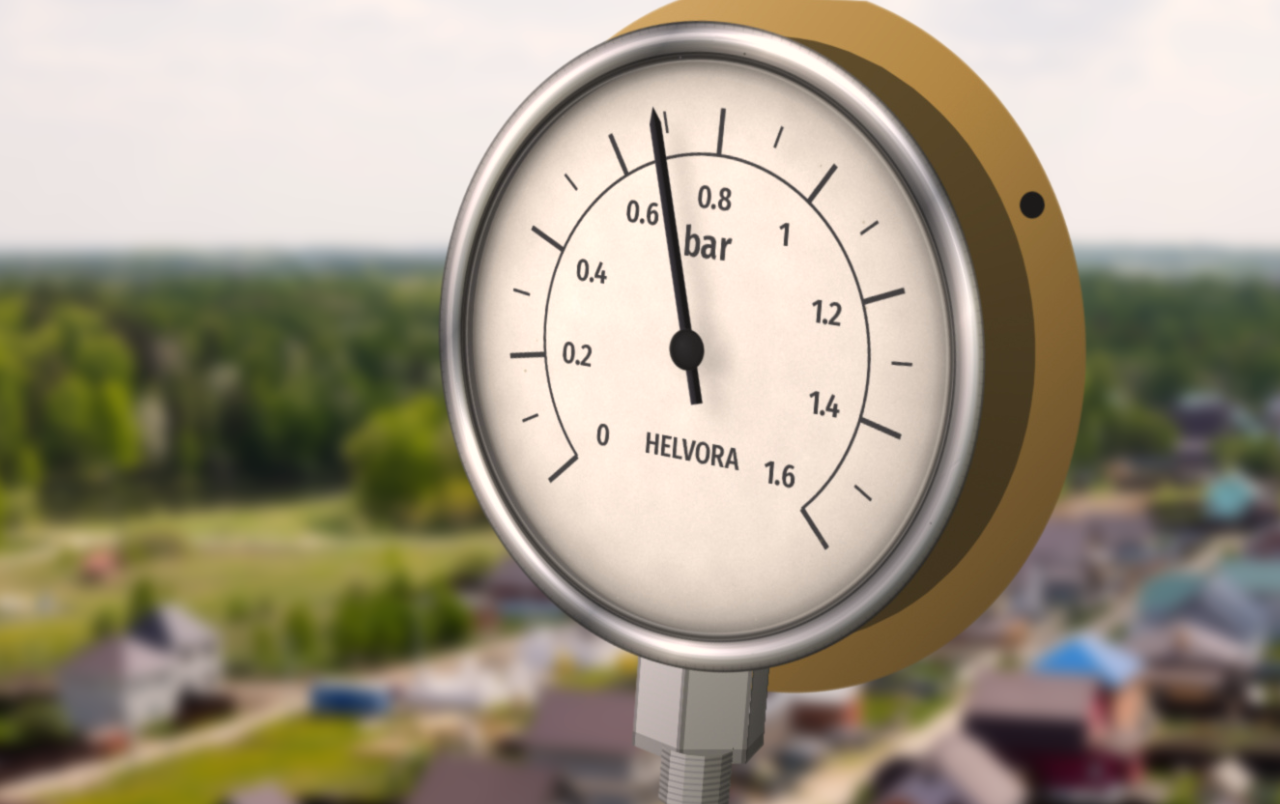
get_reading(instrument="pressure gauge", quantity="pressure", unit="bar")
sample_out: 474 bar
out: 0.7 bar
